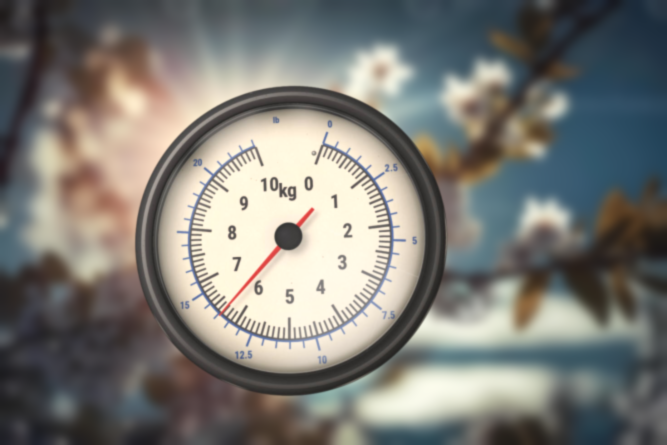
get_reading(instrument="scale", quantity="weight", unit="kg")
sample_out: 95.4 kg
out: 6.3 kg
